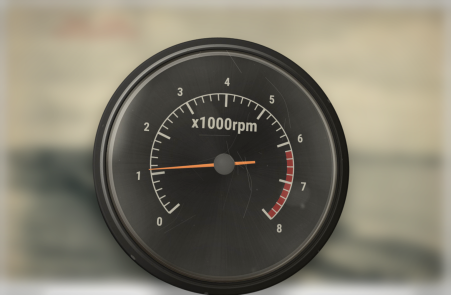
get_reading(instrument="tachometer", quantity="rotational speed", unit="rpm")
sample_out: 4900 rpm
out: 1100 rpm
